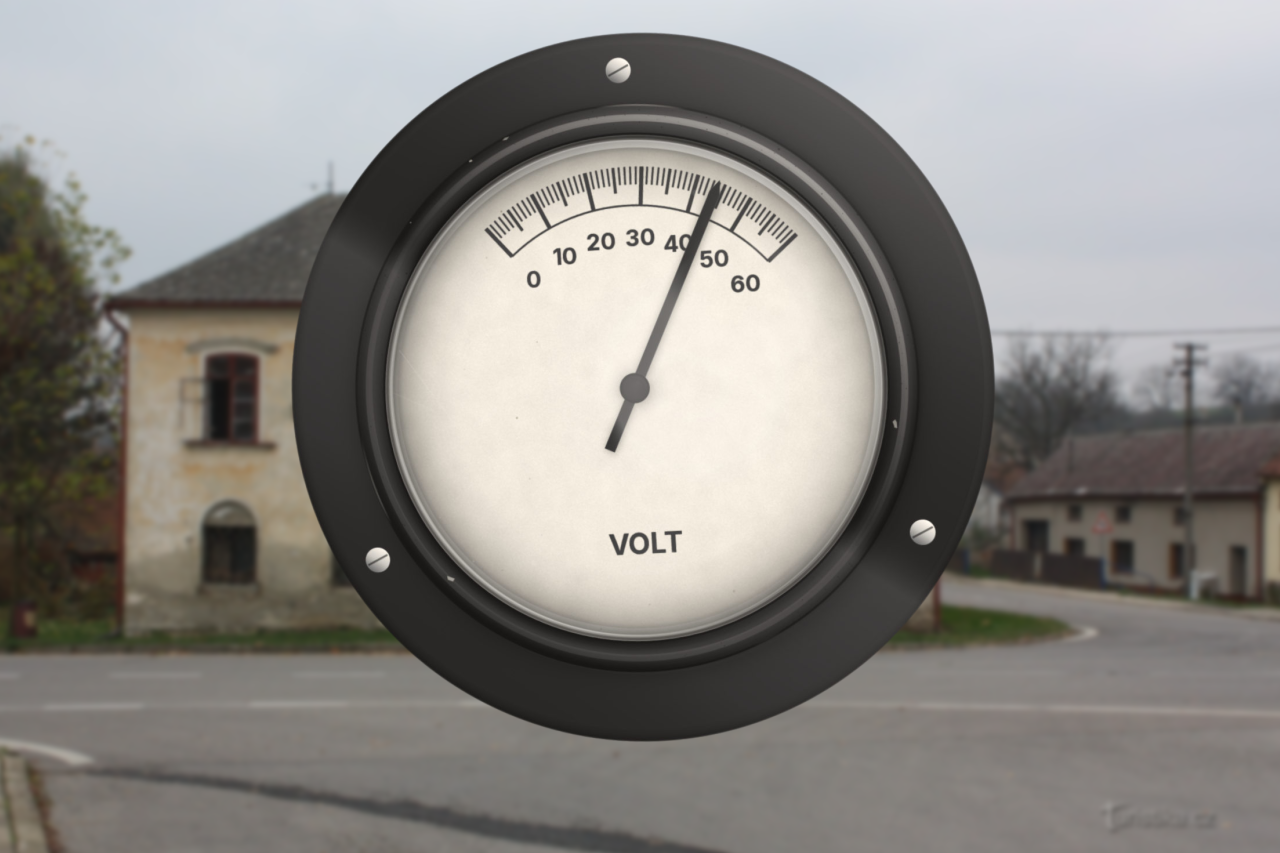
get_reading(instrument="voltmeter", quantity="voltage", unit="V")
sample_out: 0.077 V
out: 44 V
